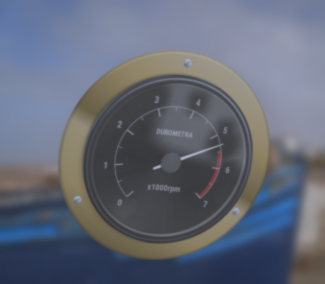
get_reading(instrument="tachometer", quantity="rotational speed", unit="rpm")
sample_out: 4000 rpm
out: 5250 rpm
